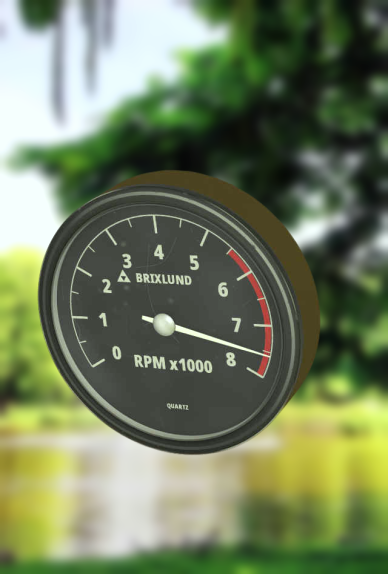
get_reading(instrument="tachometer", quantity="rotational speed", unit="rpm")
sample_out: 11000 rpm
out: 7500 rpm
